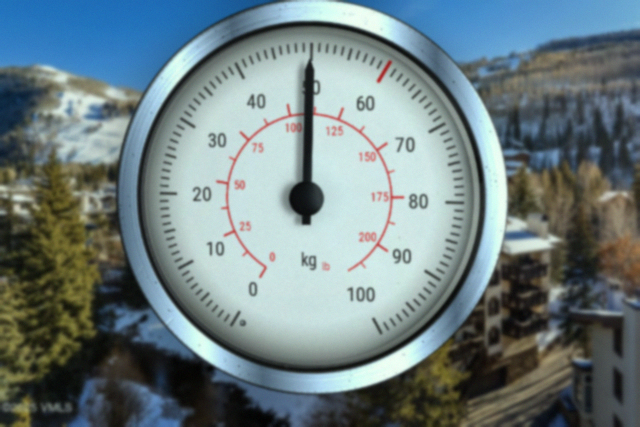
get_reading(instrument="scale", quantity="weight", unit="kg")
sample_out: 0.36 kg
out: 50 kg
